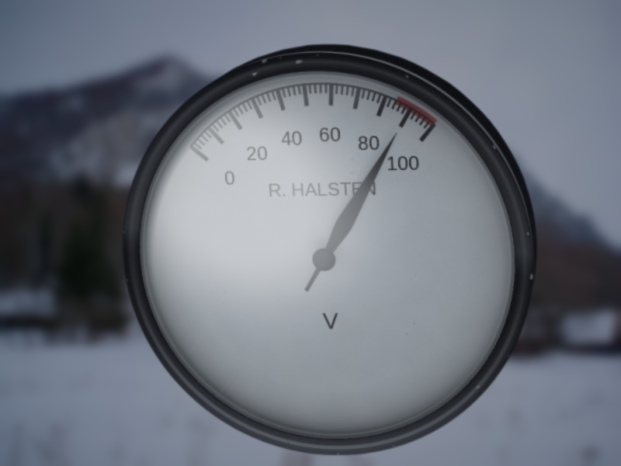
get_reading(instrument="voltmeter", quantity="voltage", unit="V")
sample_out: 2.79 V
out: 90 V
